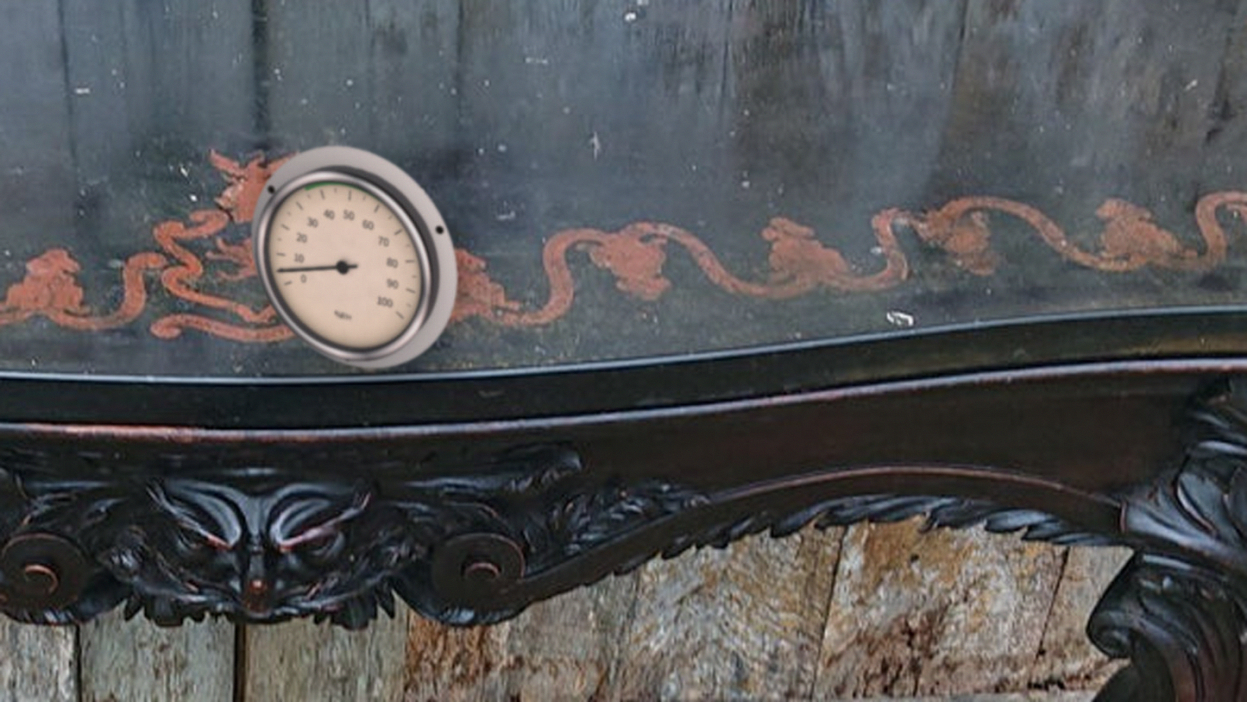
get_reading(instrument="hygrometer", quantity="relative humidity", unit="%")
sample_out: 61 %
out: 5 %
